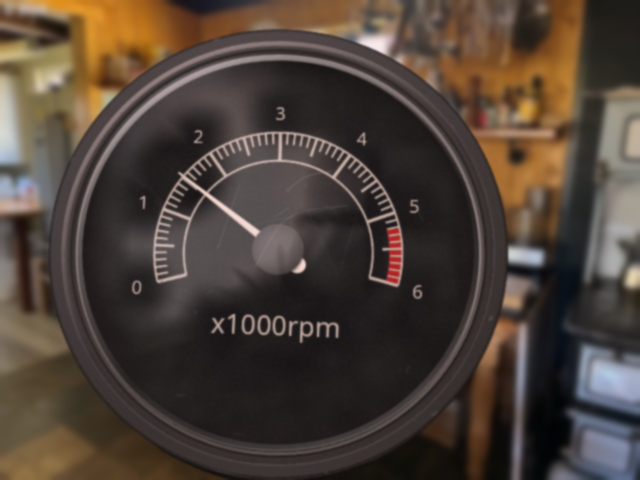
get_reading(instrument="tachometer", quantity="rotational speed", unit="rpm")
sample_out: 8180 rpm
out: 1500 rpm
